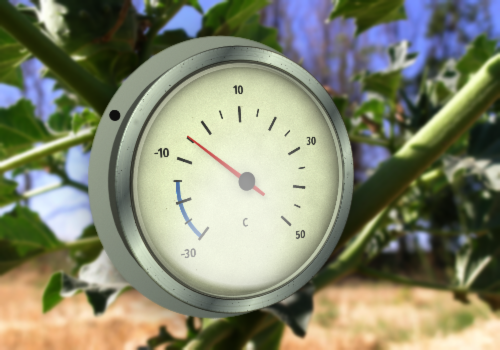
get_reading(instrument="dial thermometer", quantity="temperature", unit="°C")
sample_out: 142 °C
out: -5 °C
